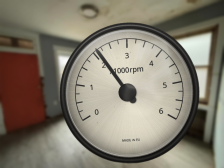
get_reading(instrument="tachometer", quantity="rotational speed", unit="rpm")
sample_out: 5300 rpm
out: 2125 rpm
